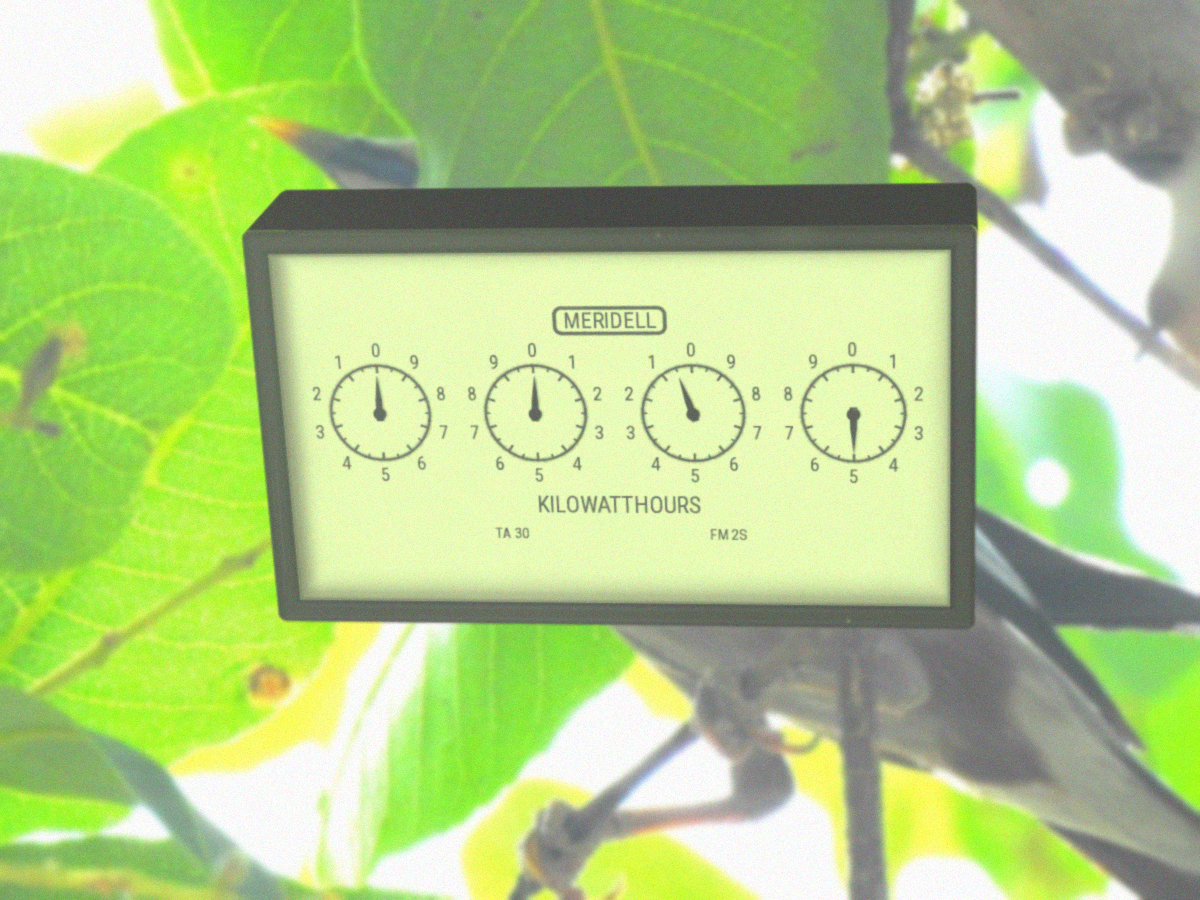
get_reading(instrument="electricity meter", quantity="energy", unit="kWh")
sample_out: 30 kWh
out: 5 kWh
